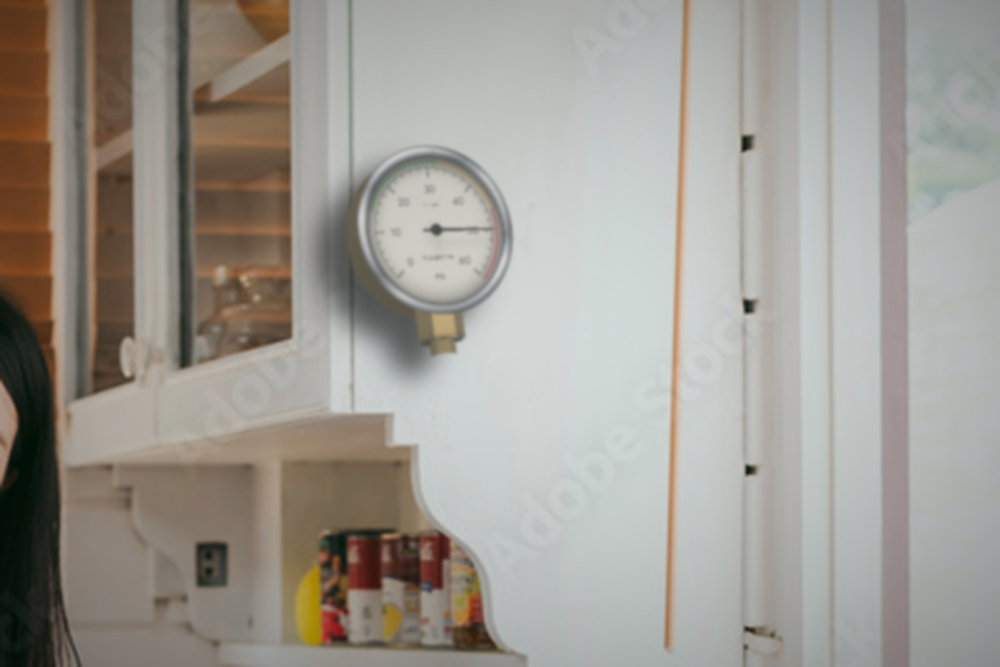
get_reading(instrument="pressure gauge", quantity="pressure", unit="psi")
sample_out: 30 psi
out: 50 psi
